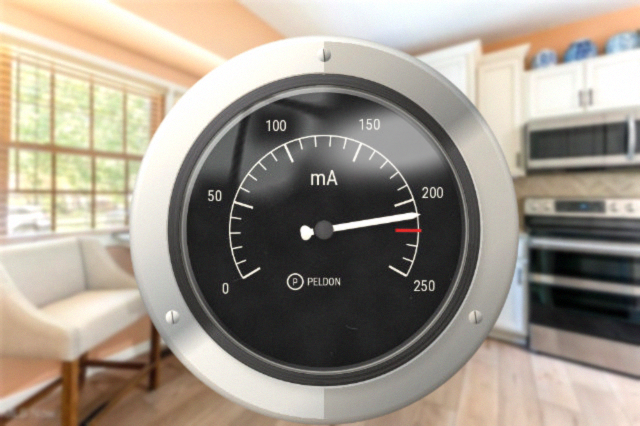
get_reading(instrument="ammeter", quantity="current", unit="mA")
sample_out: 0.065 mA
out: 210 mA
